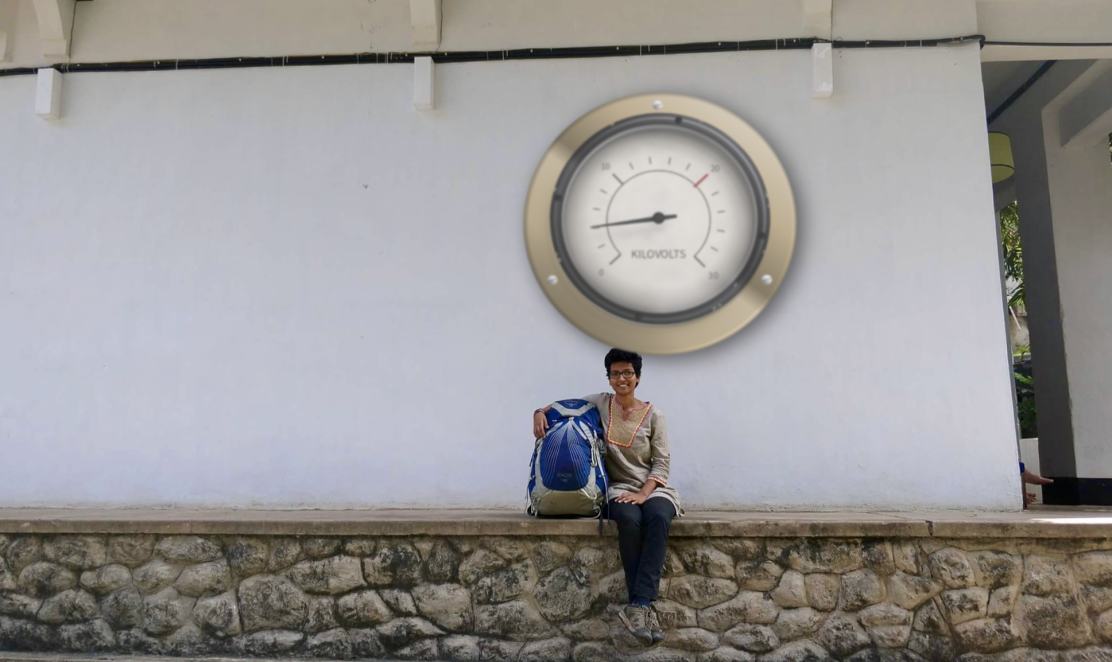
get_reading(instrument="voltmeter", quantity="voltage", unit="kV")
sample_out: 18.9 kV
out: 4 kV
